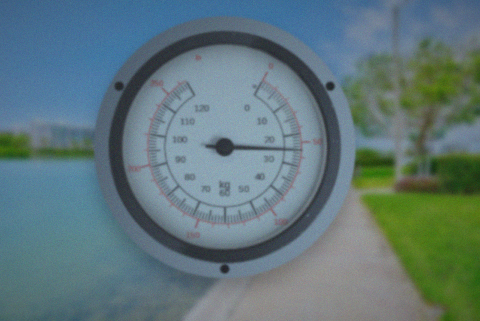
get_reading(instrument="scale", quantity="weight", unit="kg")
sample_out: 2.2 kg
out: 25 kg
